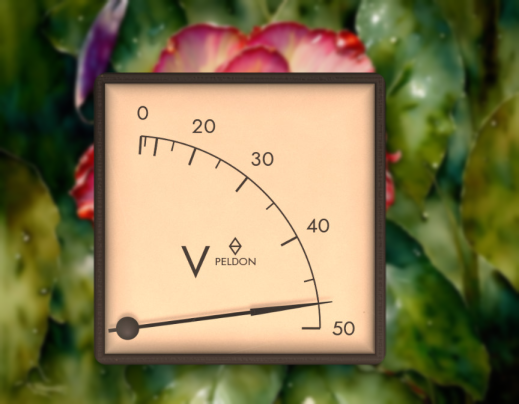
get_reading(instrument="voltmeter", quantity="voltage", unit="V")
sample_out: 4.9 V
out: 47.5 V
